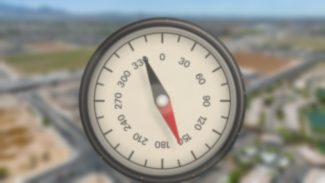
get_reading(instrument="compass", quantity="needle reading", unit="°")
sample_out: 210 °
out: 157.5 °
